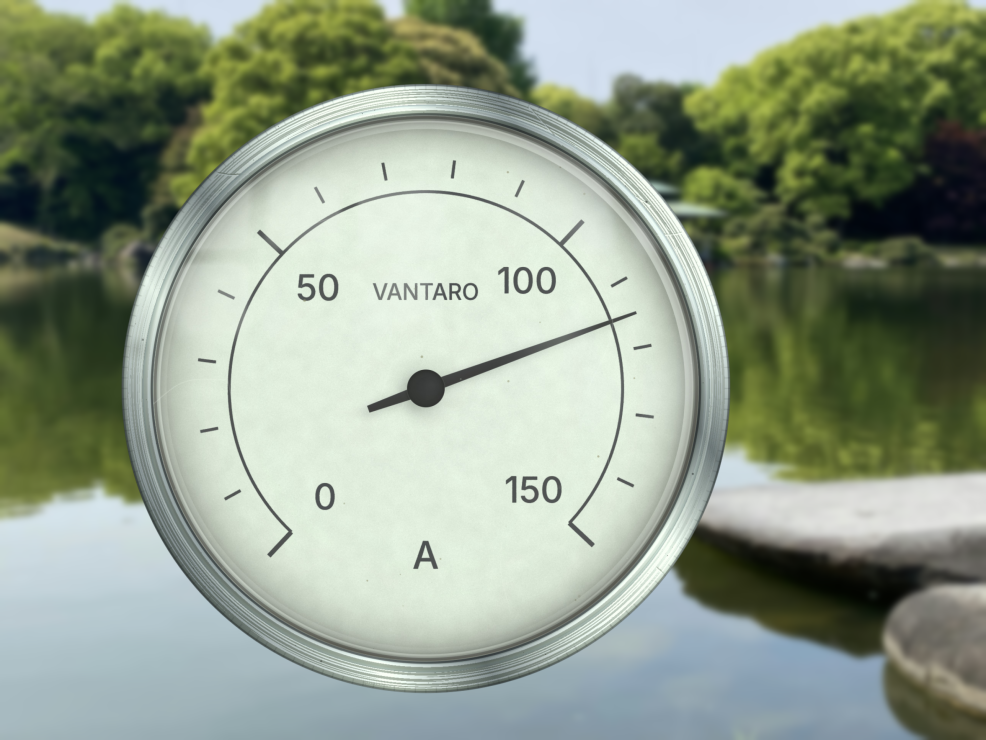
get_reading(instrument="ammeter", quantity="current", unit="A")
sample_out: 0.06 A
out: 115 A
